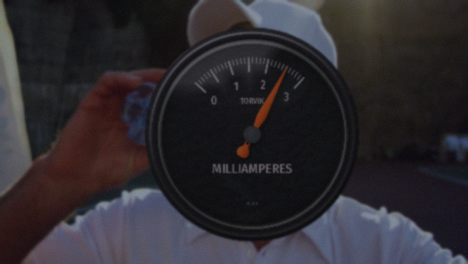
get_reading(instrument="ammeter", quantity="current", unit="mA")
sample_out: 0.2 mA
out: 2.5 mA
